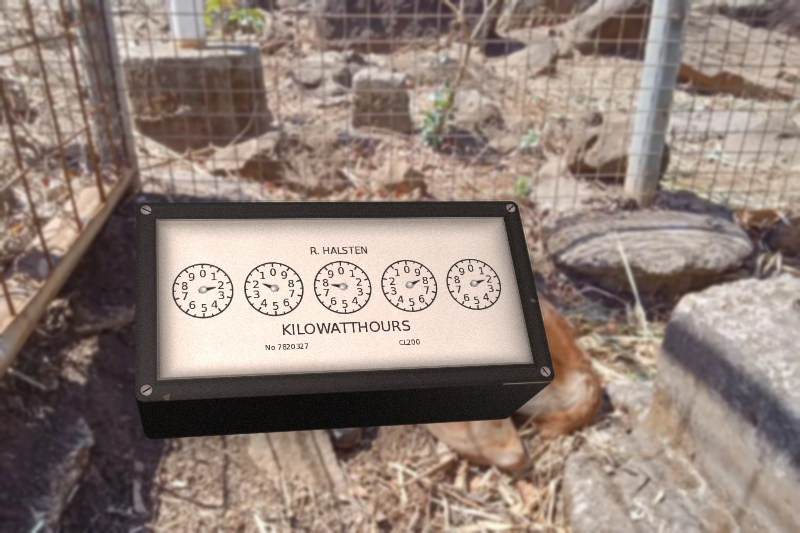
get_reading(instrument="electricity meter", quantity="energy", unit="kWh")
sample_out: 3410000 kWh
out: 21782 kWh
